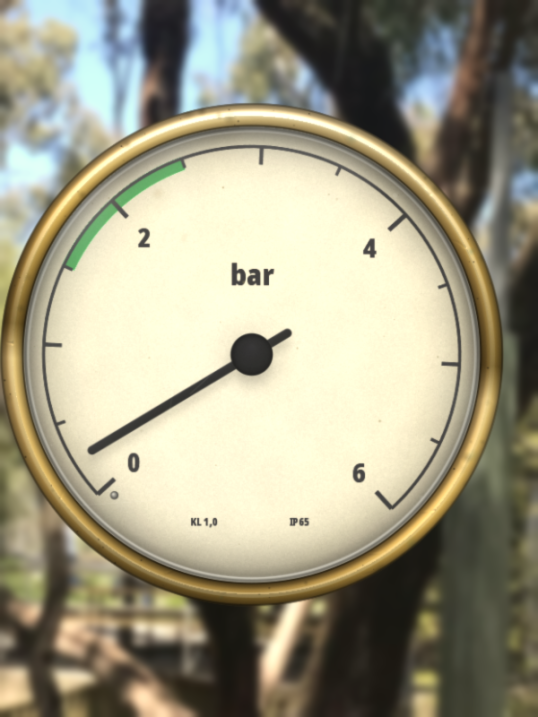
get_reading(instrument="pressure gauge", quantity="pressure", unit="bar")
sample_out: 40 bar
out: 0.25 bar
